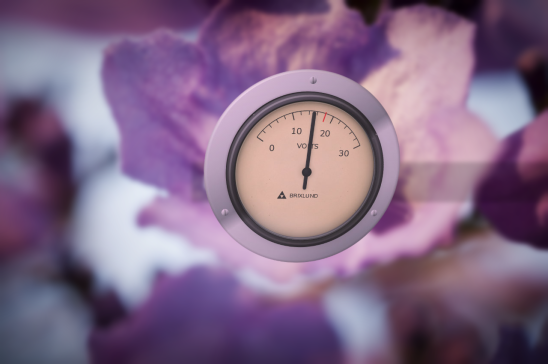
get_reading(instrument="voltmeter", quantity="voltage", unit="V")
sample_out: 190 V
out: 15 V
